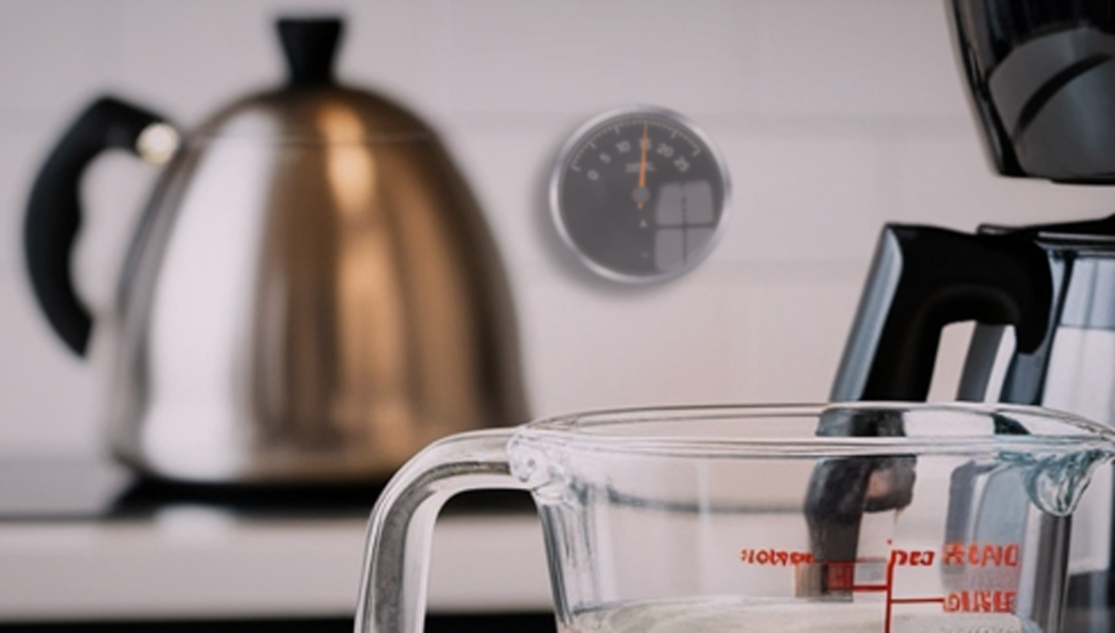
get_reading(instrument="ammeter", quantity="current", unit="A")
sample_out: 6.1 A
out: 15 A
